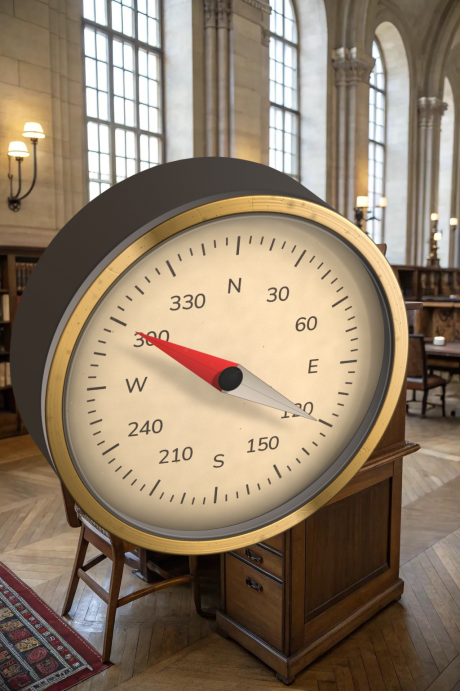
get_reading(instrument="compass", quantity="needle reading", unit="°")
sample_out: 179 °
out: 300 °
